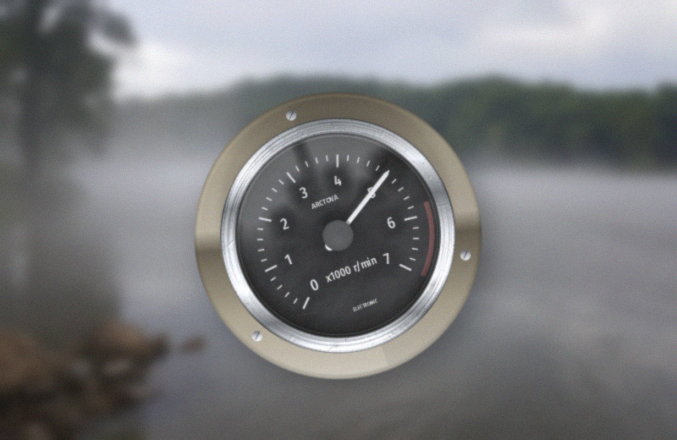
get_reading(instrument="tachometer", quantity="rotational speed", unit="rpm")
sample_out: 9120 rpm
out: 5000 rpm
